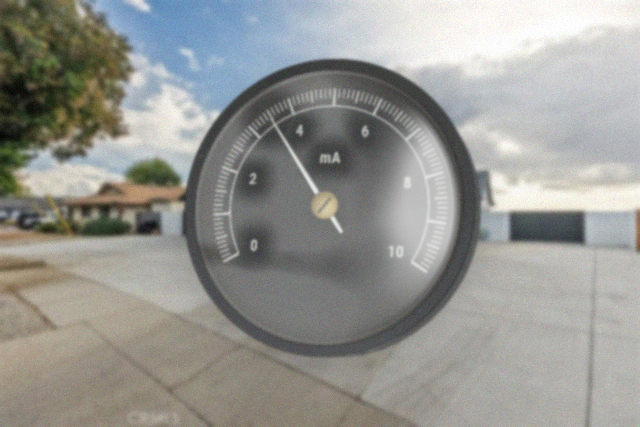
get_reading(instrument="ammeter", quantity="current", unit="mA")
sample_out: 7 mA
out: 3.5 mA
